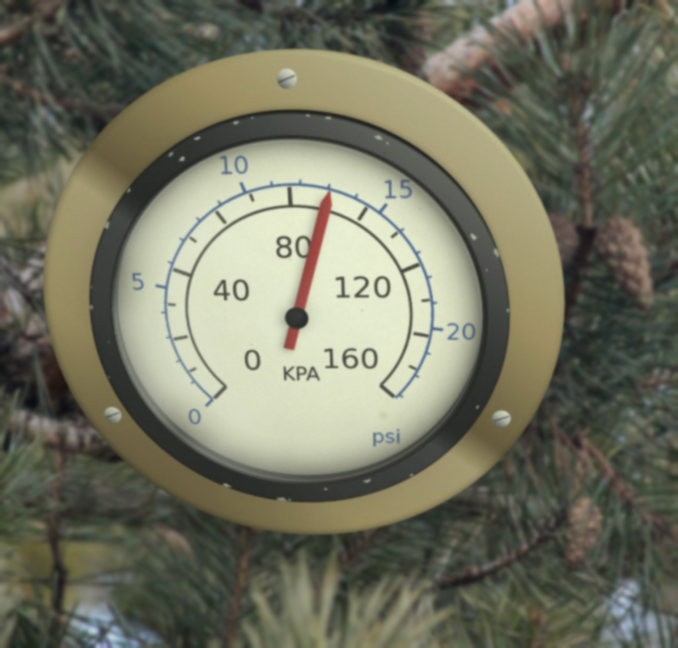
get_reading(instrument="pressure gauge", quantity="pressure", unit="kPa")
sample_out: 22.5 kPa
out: 90 kPa
